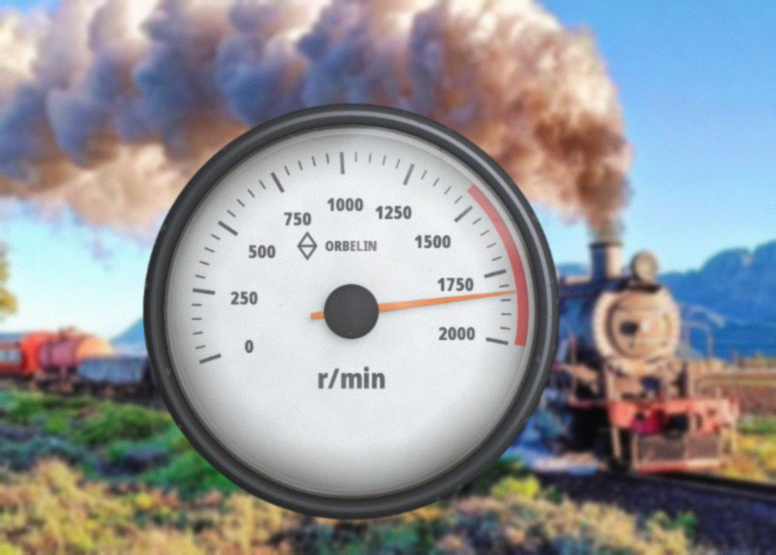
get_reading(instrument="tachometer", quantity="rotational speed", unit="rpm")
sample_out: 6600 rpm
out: 1825 rpm
